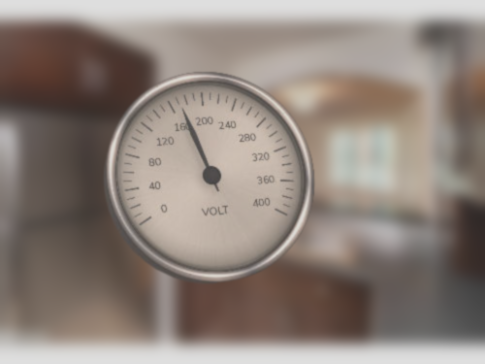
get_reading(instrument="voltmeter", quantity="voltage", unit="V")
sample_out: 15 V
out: 170 V
